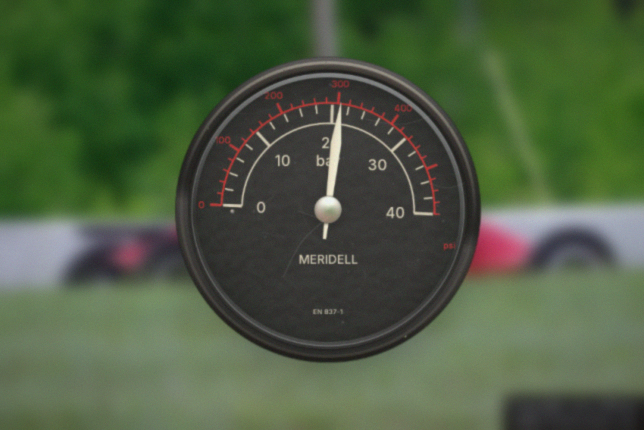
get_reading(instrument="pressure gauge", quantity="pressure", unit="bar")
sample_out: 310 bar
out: 21 bar
